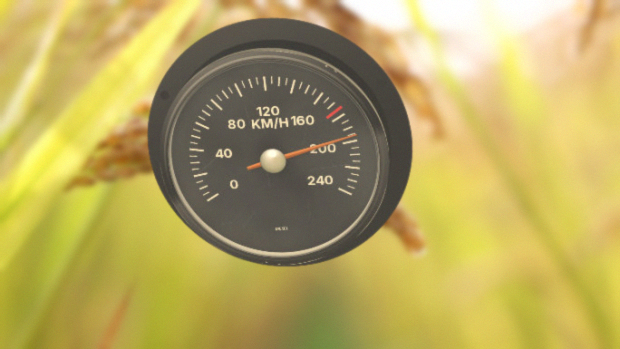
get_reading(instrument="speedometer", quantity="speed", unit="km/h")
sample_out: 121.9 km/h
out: 195 km/h
